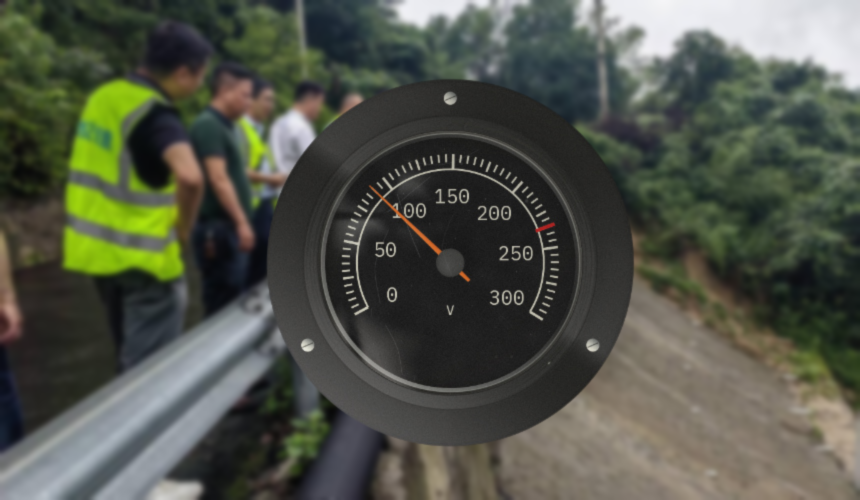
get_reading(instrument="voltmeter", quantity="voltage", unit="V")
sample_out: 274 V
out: 90 V
